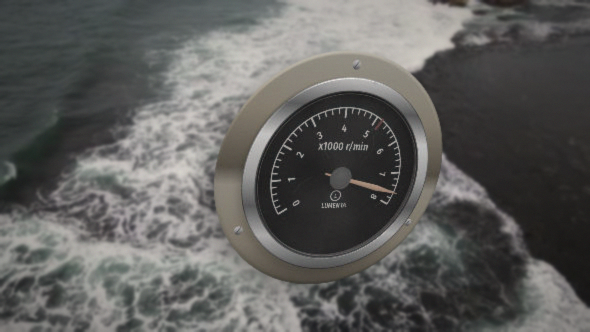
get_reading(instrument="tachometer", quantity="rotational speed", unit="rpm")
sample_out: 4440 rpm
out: 7600 rpm
